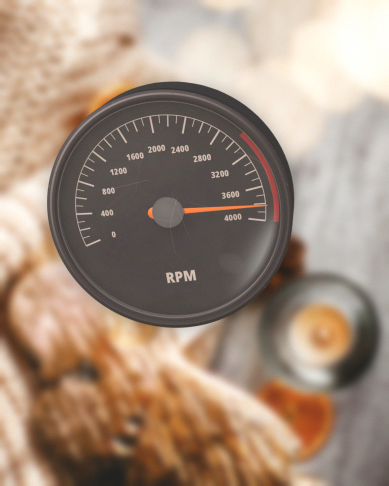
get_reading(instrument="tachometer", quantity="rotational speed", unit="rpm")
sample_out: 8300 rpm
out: 3800 rpm
